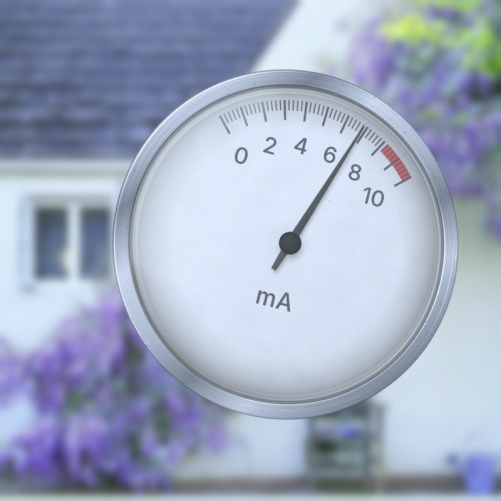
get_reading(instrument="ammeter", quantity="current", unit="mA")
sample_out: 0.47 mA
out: 6.8 mA
